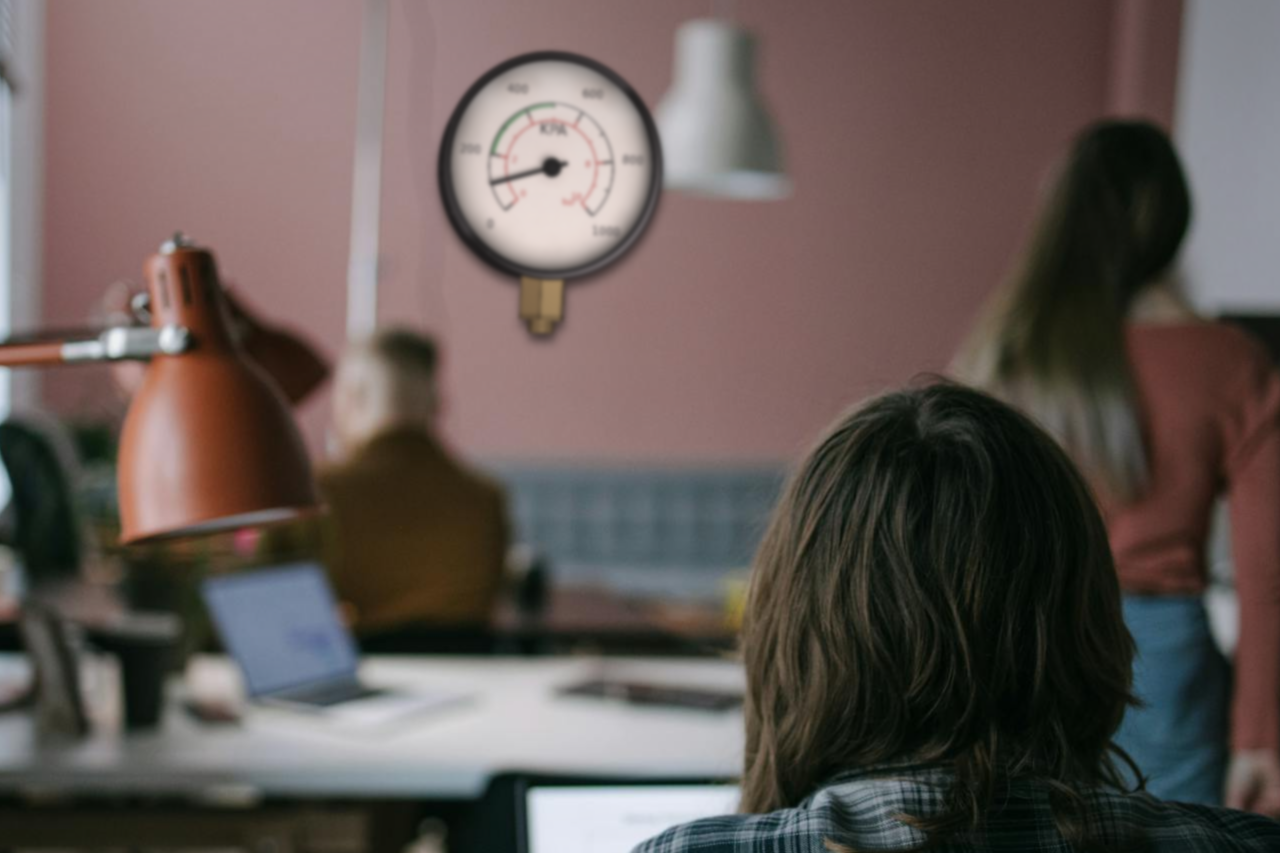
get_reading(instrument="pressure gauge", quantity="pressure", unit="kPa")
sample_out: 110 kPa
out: 100 kPa
